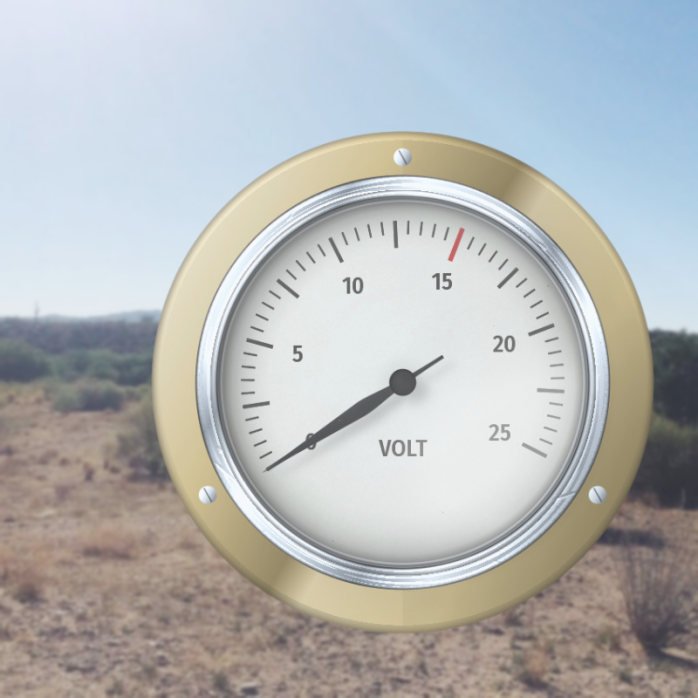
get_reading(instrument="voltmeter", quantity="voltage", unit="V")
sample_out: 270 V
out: 0 V
